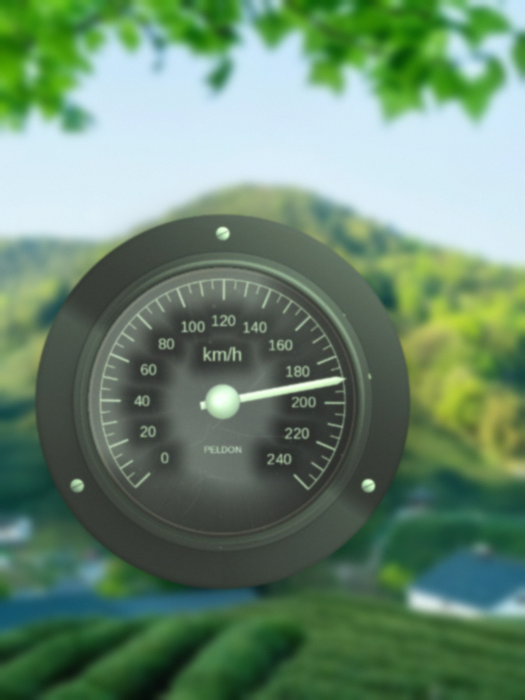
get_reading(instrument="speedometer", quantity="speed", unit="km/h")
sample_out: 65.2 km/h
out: 190 km/h
